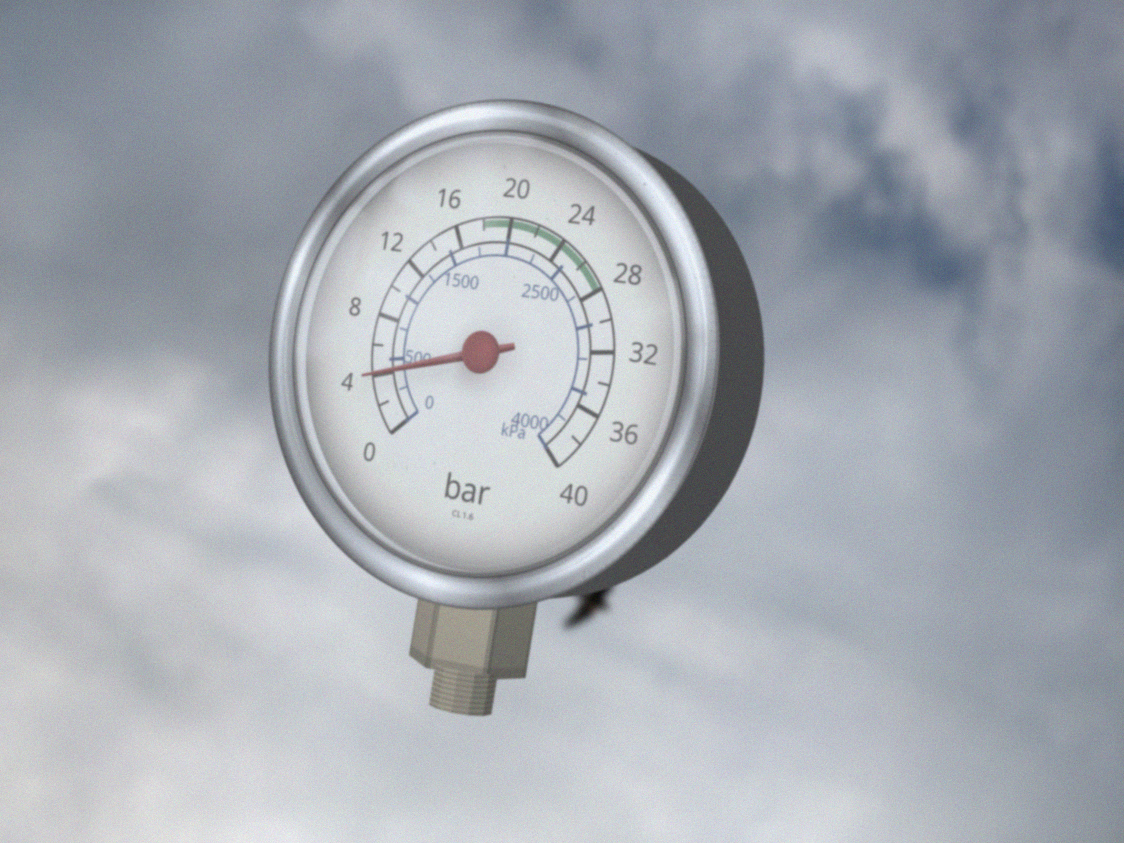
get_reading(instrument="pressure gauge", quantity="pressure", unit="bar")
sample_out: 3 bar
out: 4 bar
